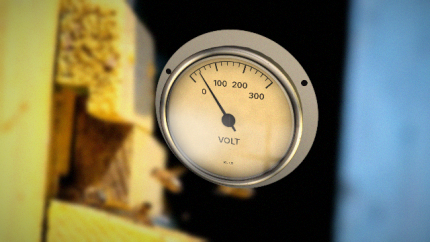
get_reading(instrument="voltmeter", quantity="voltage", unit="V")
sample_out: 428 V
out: 40 V
